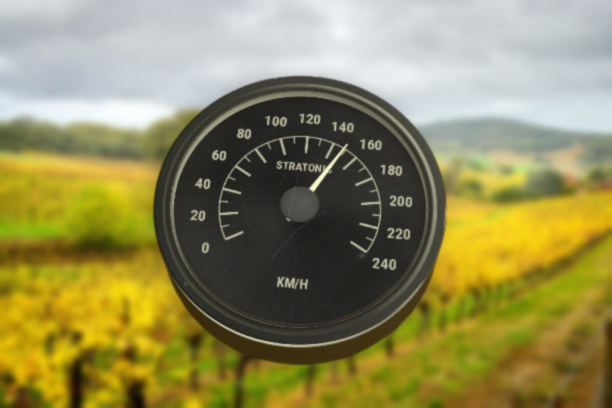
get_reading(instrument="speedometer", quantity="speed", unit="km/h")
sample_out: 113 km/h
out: 150 km/h
